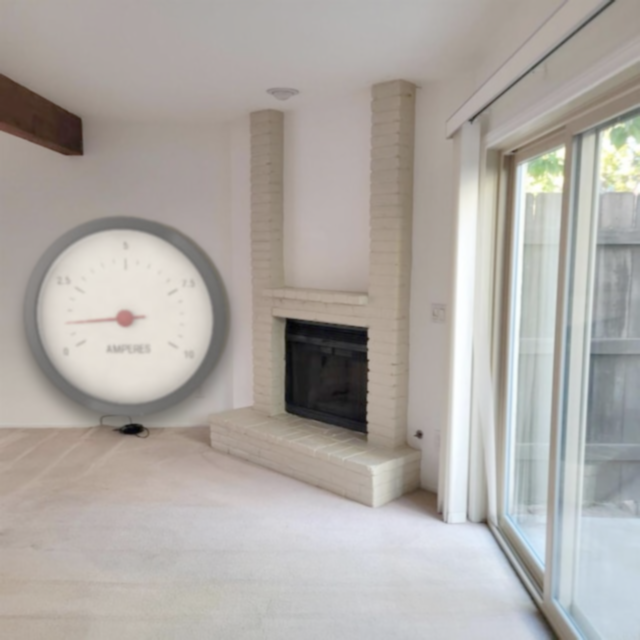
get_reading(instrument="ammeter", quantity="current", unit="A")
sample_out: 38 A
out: 1 A
